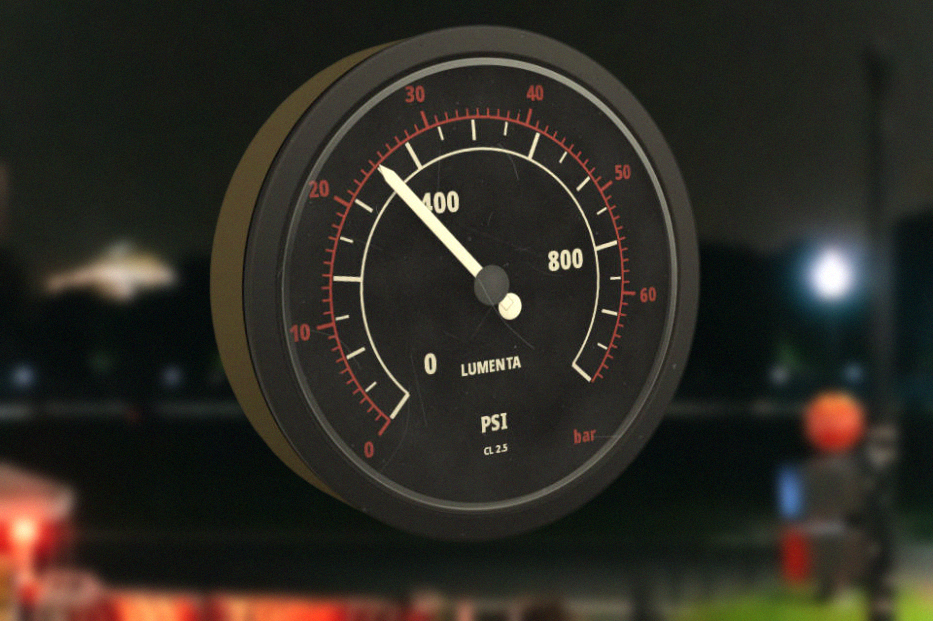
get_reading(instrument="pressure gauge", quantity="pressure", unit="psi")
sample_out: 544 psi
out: 350 psi
